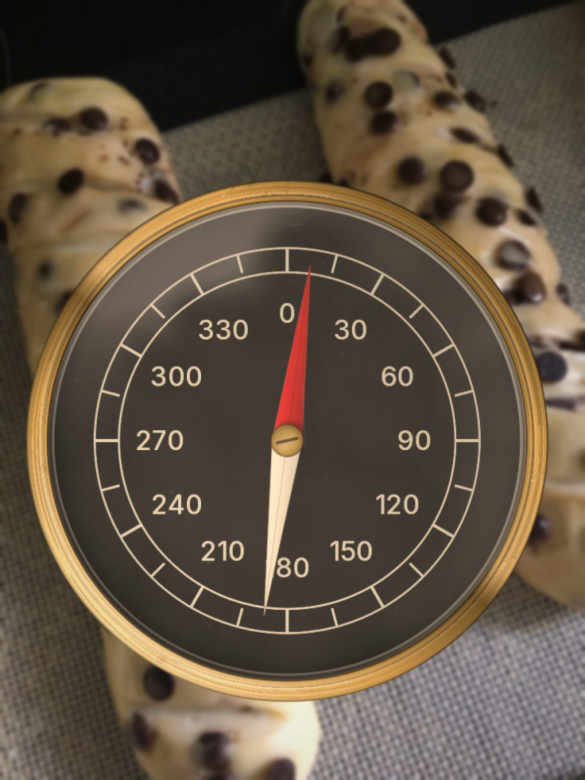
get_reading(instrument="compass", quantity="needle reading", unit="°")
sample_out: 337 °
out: 7.5 °
